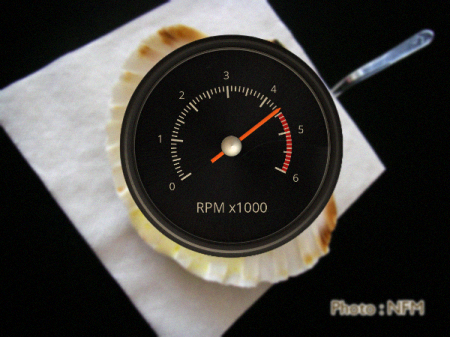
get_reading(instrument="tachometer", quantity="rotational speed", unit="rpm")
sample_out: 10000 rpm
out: 4400 rpm
